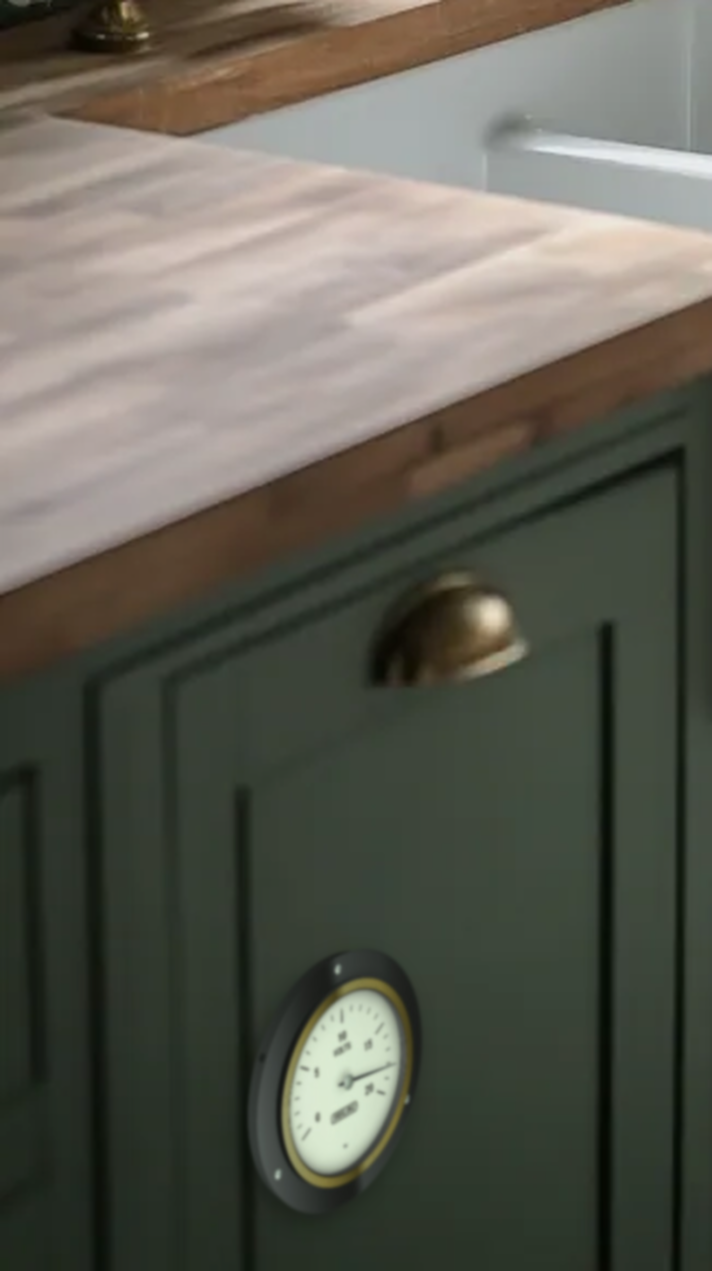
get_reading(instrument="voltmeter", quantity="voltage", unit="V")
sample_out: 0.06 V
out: 18 V
